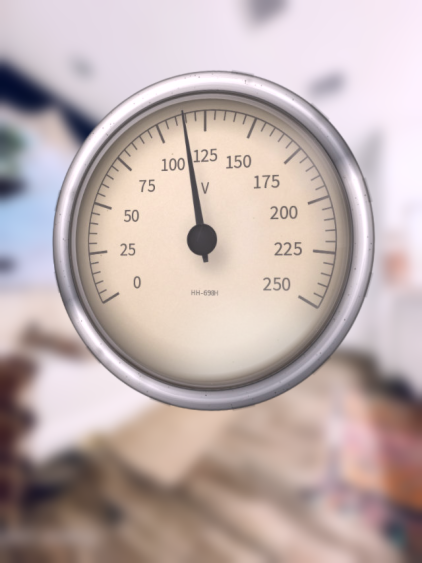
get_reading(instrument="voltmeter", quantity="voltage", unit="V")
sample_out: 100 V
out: 115 V
